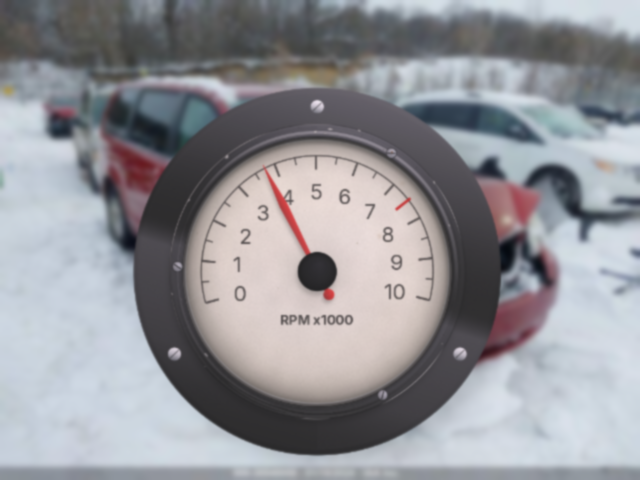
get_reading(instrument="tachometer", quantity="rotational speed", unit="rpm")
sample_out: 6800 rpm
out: 3750 rpm
